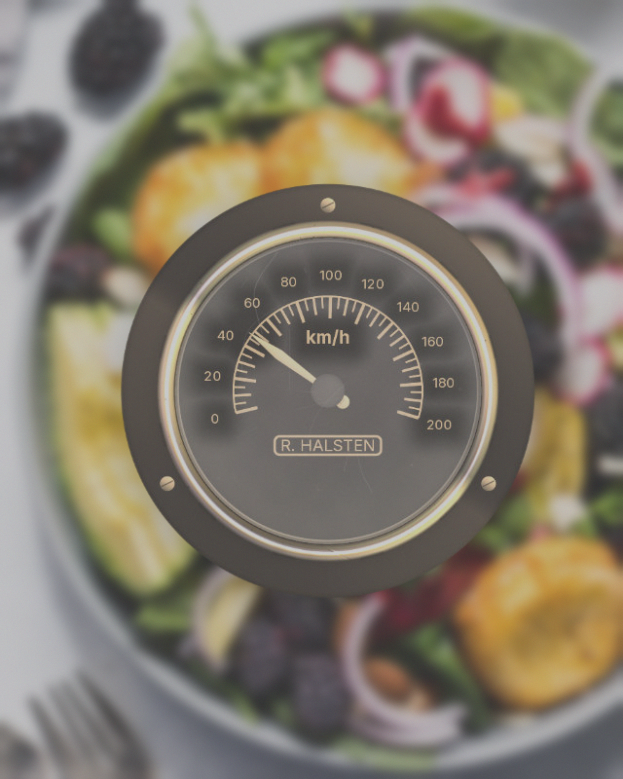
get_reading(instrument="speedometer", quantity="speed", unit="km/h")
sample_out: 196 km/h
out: 47.5 km/h
